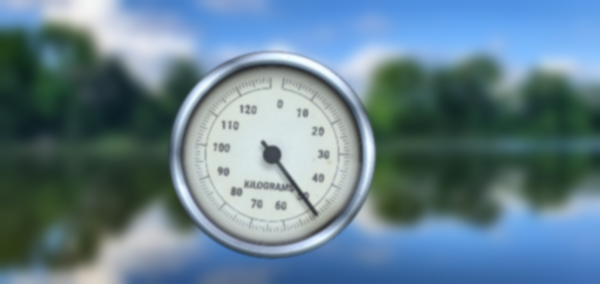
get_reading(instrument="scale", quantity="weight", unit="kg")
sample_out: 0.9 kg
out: 50 kg
